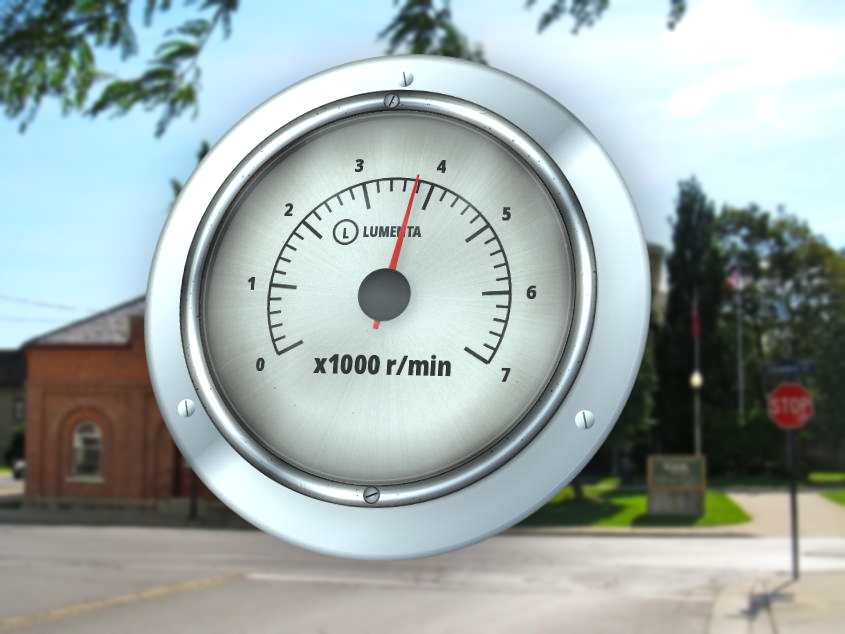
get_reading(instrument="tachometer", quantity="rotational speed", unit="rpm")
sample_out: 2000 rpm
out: 3800 rpm
